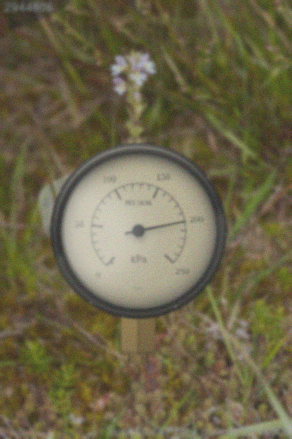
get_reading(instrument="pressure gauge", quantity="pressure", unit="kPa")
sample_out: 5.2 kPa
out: 200 kPa
